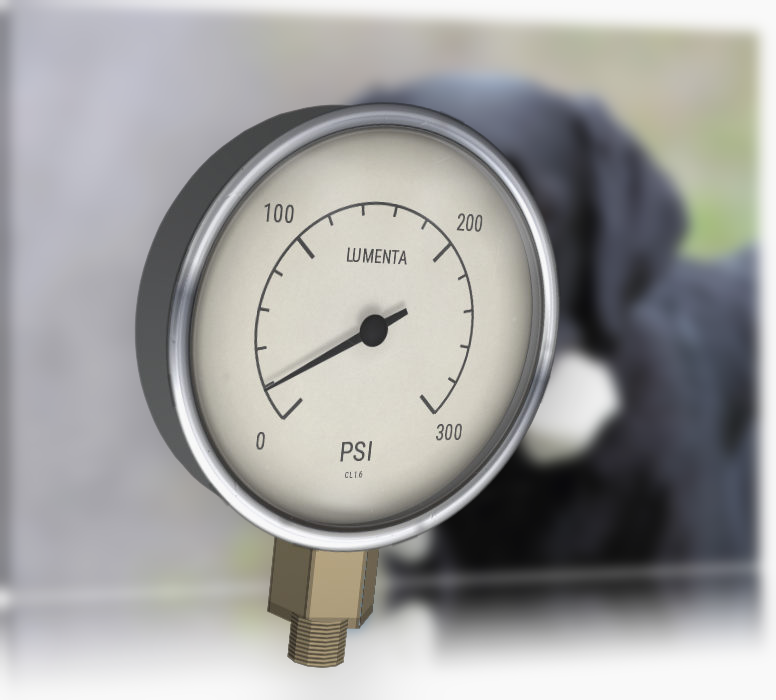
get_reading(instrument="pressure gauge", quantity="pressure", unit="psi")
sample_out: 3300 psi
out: 20 psi
